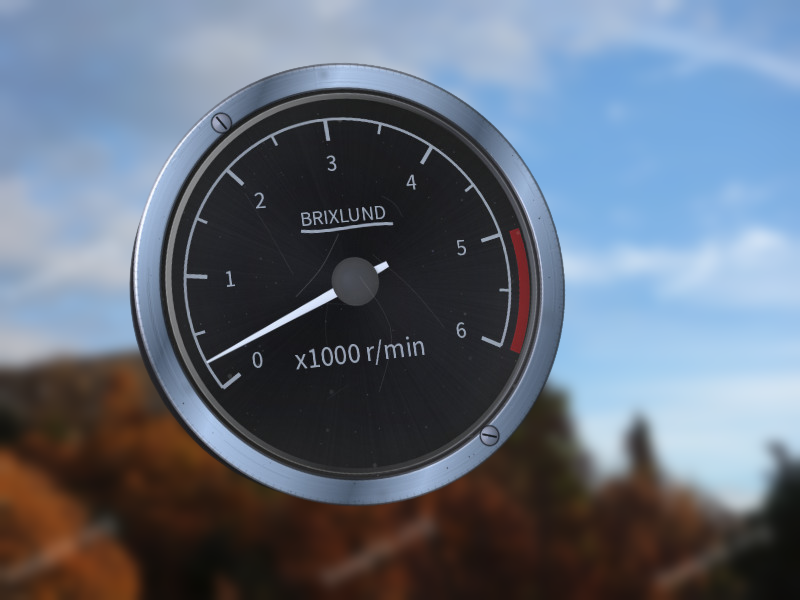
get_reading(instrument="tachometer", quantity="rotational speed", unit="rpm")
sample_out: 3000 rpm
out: 250 rpm
